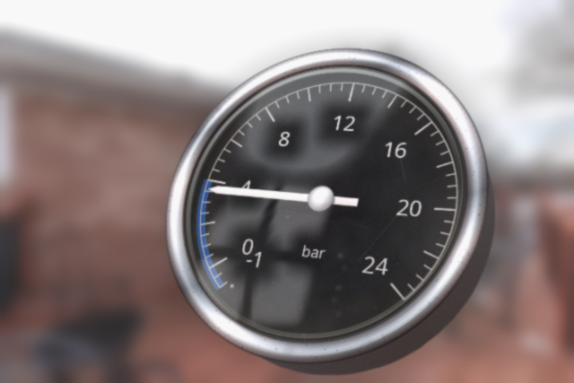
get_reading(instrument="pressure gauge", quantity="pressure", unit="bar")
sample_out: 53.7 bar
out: 3.5 bar
